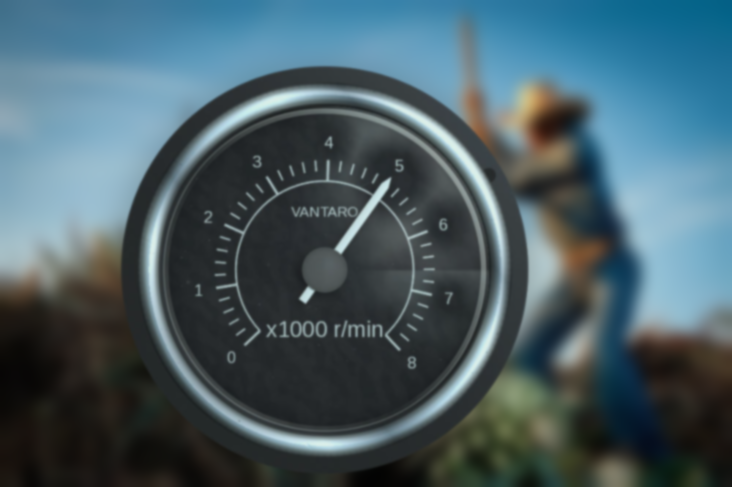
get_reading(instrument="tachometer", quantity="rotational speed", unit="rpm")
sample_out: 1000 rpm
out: 5000 rpm
